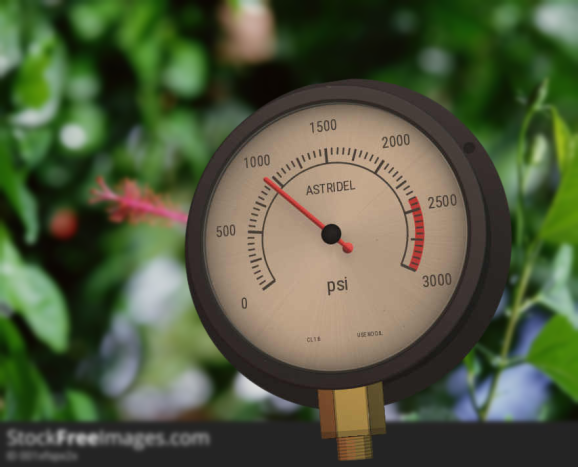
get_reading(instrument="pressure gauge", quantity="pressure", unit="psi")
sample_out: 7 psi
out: 950 psi
